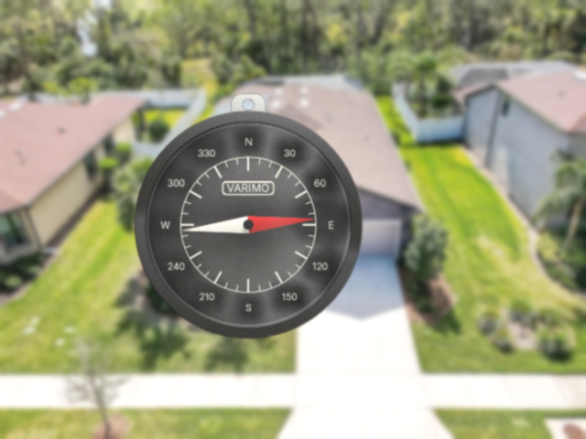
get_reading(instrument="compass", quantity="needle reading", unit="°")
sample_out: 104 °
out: 85 °
